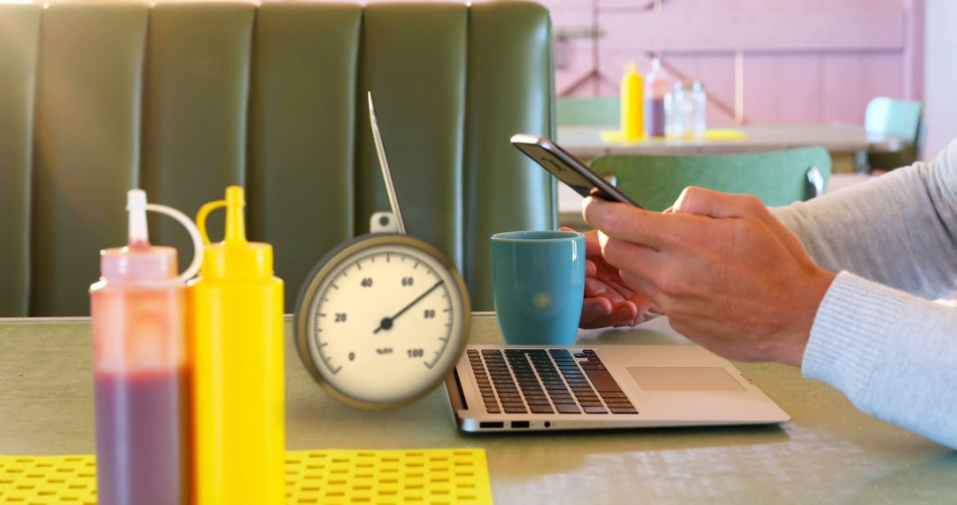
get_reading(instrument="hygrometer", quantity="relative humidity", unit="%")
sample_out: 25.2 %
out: 70 %
